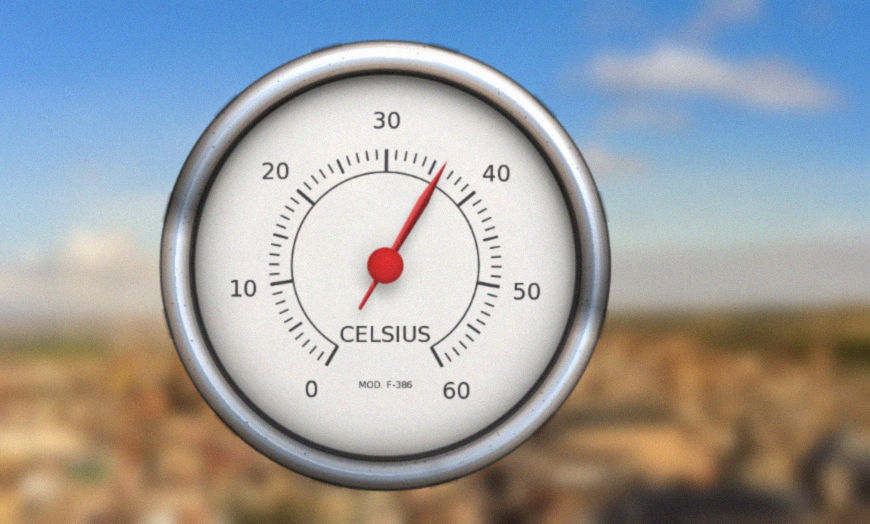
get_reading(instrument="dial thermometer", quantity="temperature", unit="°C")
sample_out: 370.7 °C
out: 36 °C
